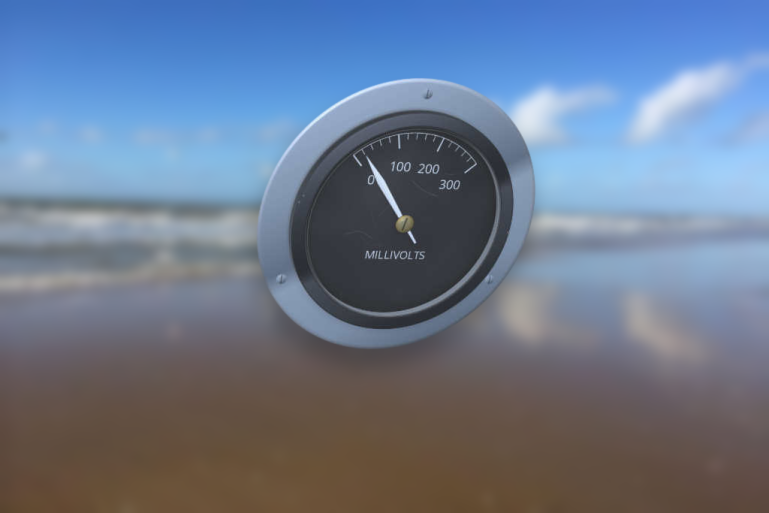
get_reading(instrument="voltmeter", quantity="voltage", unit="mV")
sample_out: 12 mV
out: 20 mV
